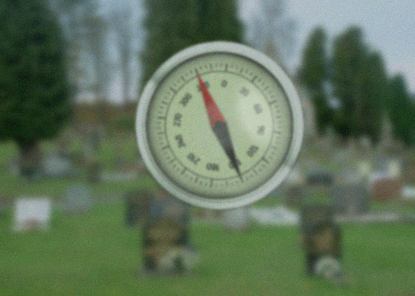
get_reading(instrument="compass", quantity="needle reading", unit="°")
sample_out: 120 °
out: 330 °
